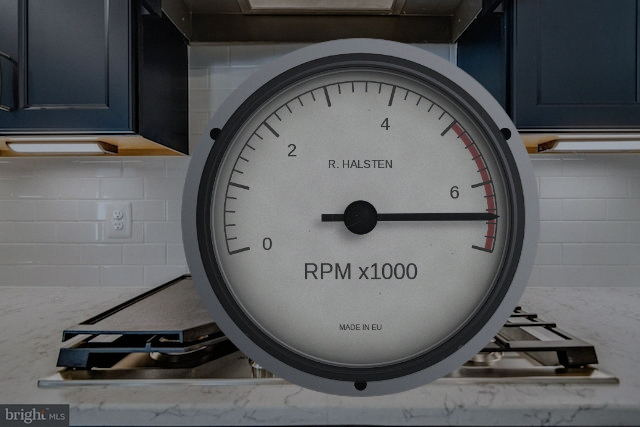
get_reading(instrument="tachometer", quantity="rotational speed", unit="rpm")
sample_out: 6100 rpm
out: 6500 rpm
